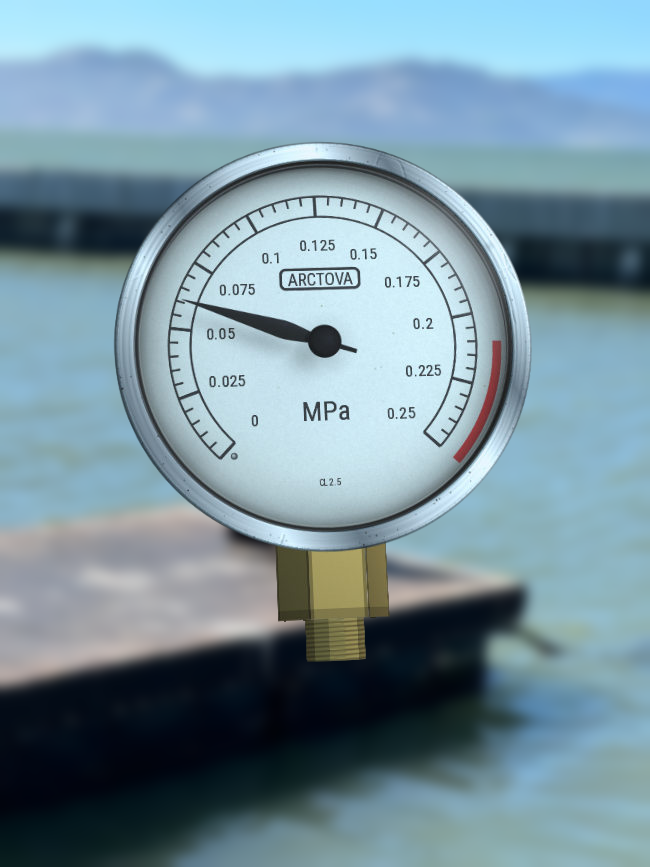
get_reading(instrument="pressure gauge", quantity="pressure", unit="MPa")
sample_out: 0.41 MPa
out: 0.06 MPa
